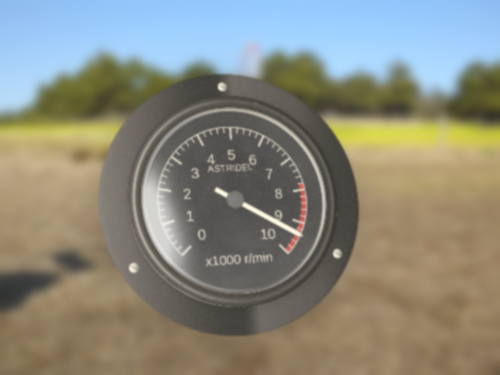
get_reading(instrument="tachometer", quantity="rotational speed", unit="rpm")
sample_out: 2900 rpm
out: 9400 rpm
